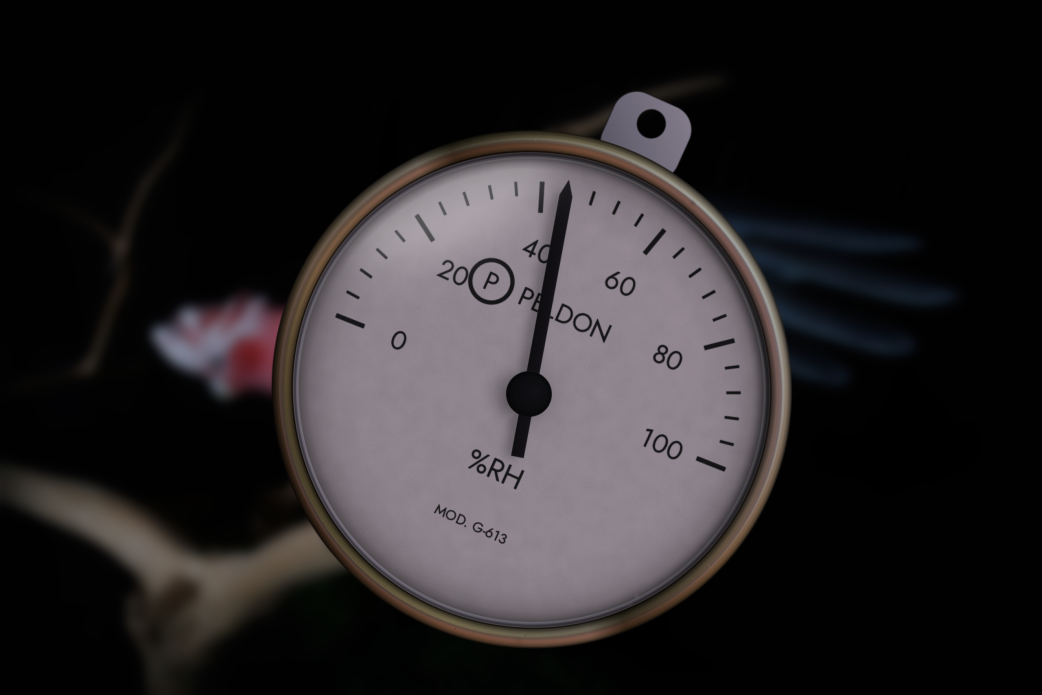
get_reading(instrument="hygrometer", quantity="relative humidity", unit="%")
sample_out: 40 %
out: 44 %
